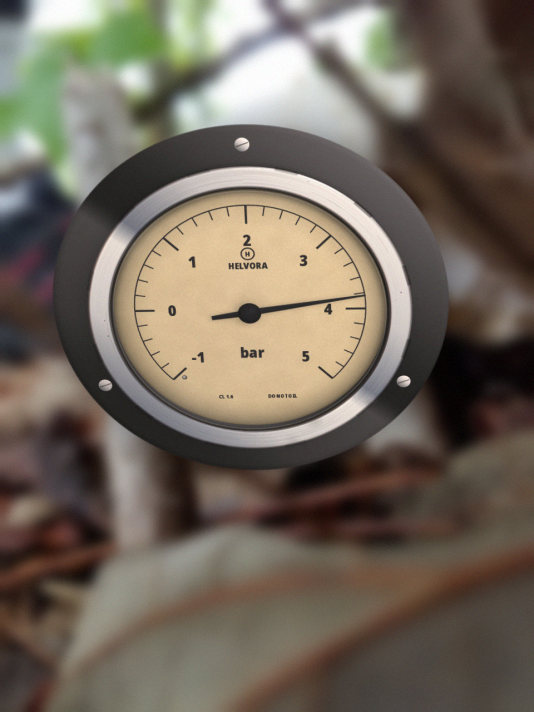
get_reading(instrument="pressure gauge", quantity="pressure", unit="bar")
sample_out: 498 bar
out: 3.8 bar
